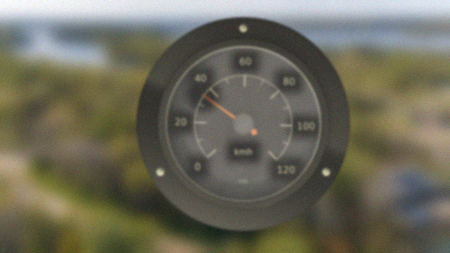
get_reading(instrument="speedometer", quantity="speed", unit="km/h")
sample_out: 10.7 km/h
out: 35 km/h
